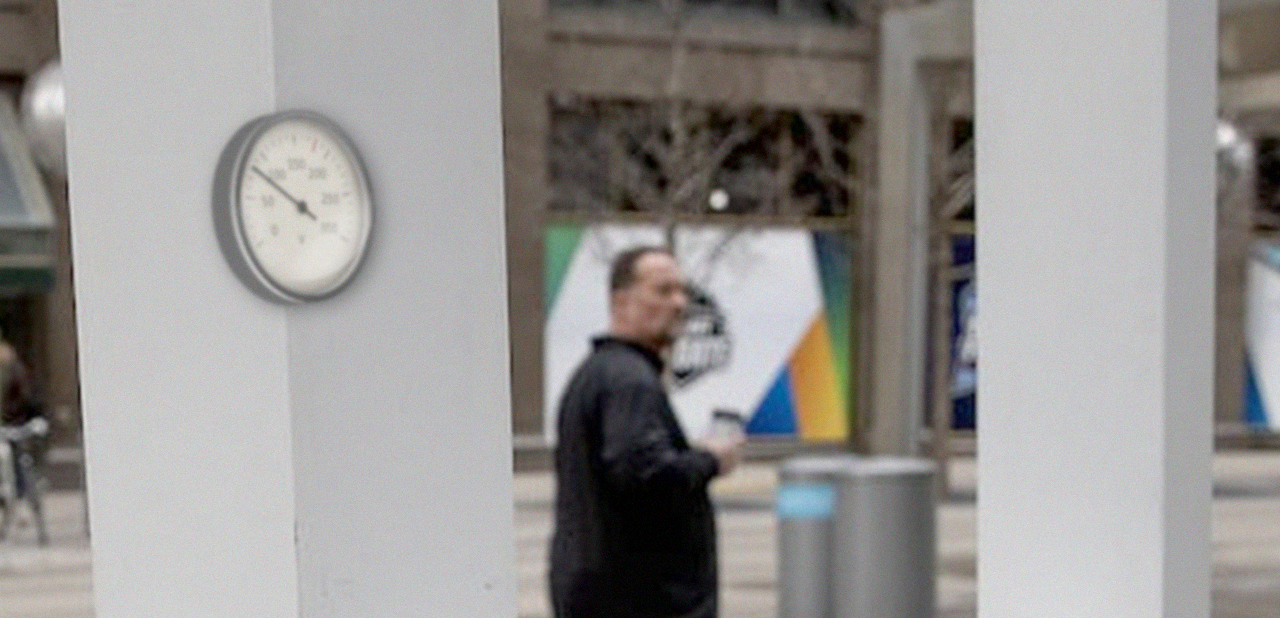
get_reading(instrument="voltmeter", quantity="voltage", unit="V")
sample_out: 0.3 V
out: 80 V
